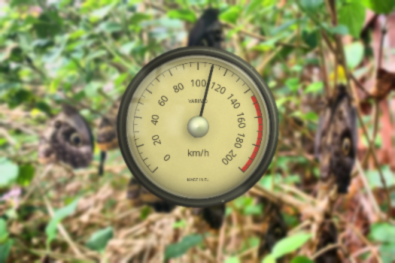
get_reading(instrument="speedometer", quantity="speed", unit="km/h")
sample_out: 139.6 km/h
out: 110 km/h
